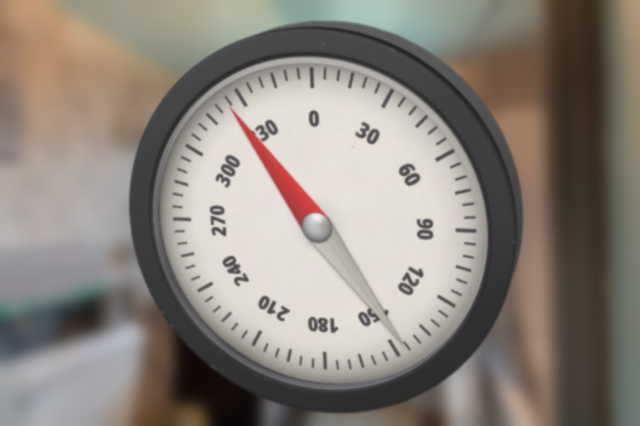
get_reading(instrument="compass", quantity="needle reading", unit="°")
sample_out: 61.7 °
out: 325 °
